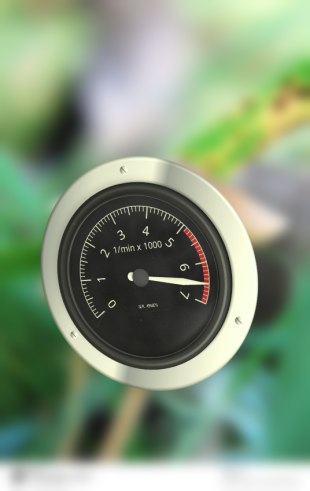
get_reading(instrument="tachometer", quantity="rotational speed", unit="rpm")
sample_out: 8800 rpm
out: 6500 rpm
